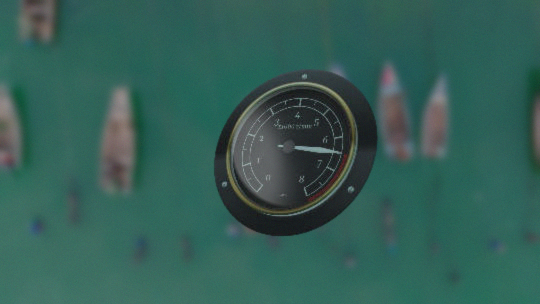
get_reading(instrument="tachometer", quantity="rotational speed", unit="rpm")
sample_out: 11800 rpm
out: 6500 rpm
